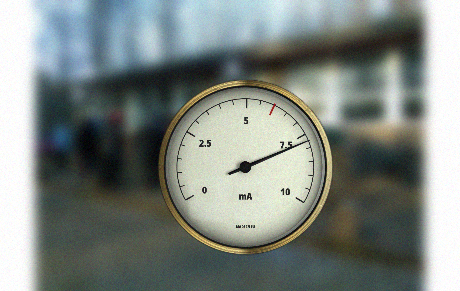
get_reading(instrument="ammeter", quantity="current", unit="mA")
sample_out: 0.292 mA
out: 7.75 mA
